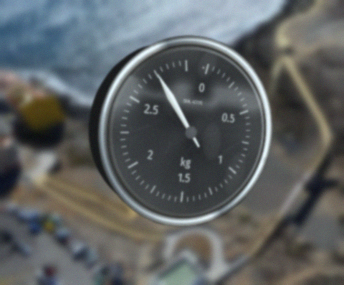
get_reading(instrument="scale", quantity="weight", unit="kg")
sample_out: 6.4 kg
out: 2.75 kg
